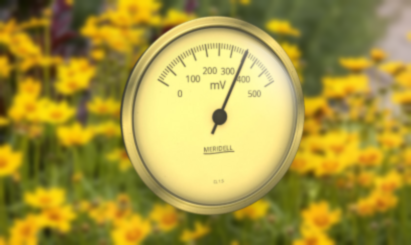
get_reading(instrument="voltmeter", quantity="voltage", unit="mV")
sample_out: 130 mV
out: 350 mV
